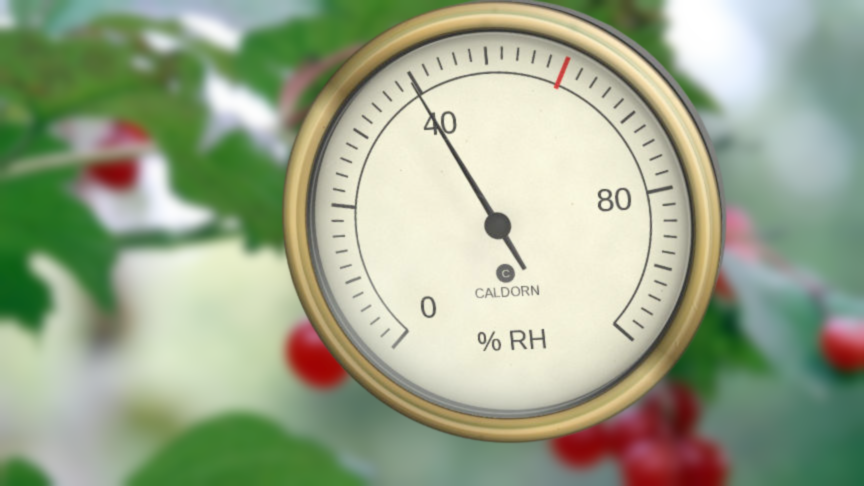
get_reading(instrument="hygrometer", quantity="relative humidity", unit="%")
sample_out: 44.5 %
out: 40 %
